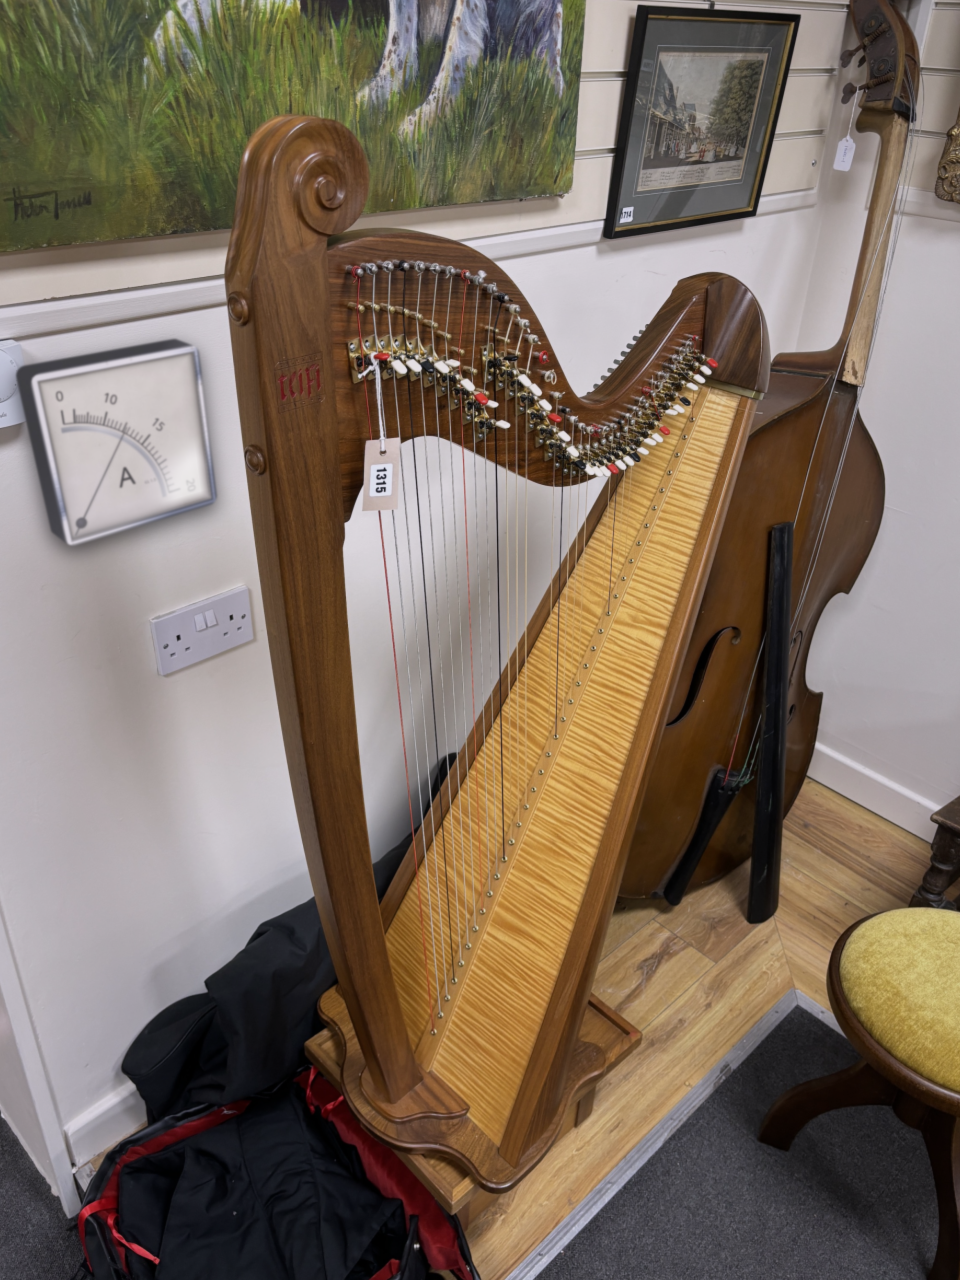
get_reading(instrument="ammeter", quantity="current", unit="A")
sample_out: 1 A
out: 12.5 A
